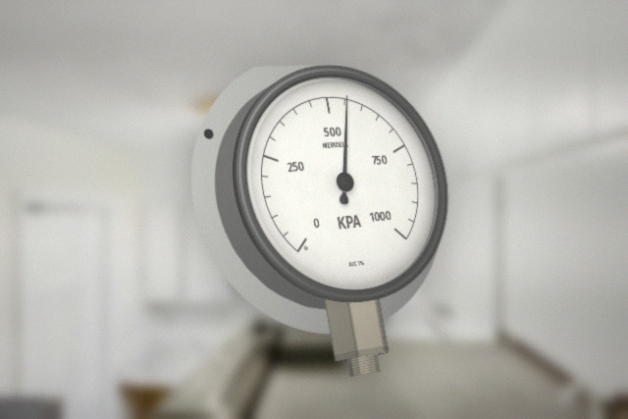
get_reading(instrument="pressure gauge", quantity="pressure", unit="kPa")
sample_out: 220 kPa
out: 550 kPa
